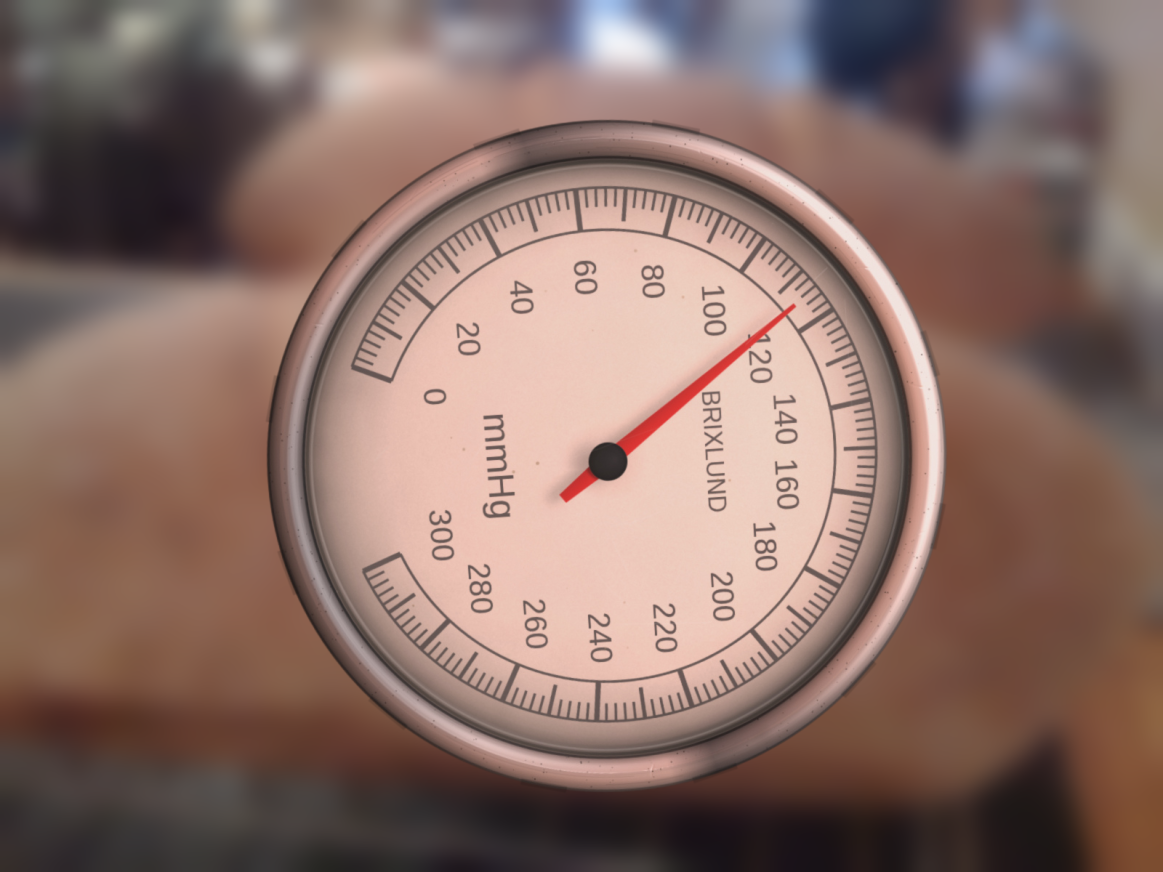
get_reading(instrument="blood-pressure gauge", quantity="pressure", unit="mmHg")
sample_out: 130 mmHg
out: 114 mmHg
